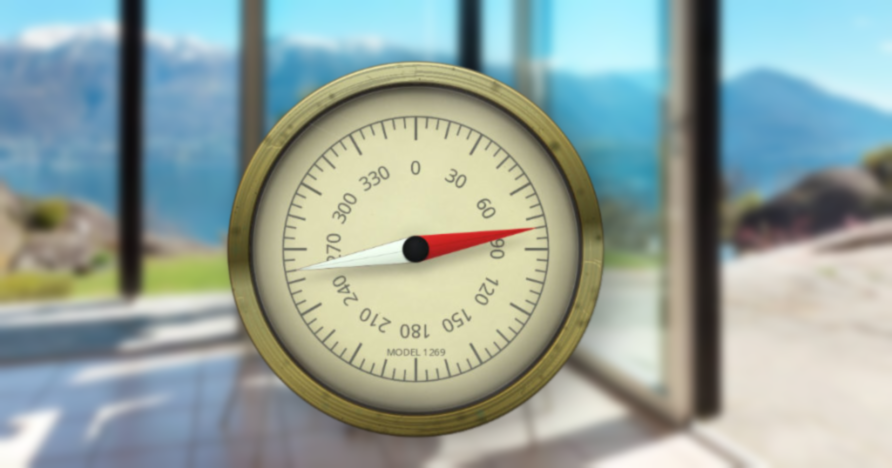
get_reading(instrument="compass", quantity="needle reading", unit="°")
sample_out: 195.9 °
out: 80 °
